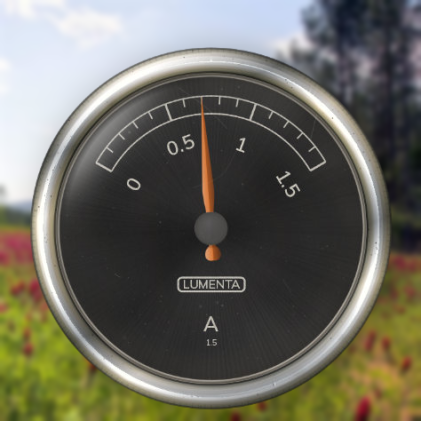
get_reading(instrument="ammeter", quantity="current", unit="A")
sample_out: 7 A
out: 0.7 A
